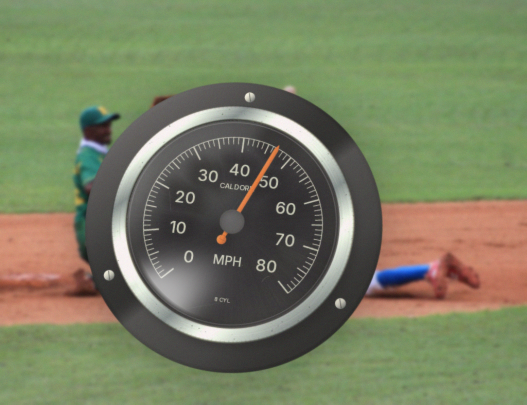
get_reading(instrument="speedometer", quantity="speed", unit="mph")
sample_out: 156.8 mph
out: 47 mph
